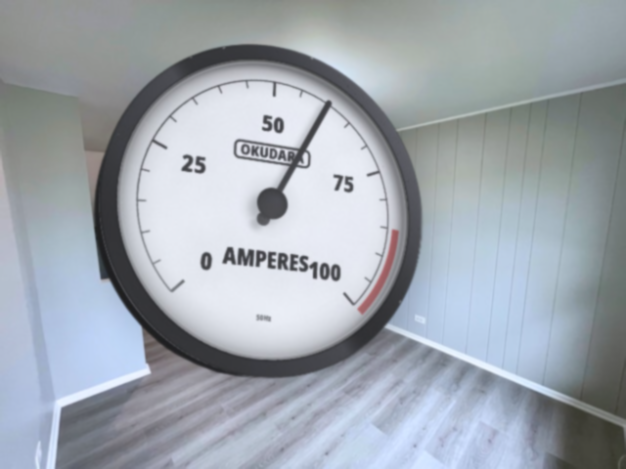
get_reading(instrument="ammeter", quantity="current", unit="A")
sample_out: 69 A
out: 60 A
